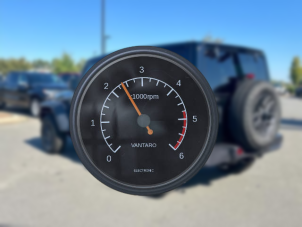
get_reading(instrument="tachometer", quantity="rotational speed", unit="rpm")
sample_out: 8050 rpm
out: 2375 rpm
